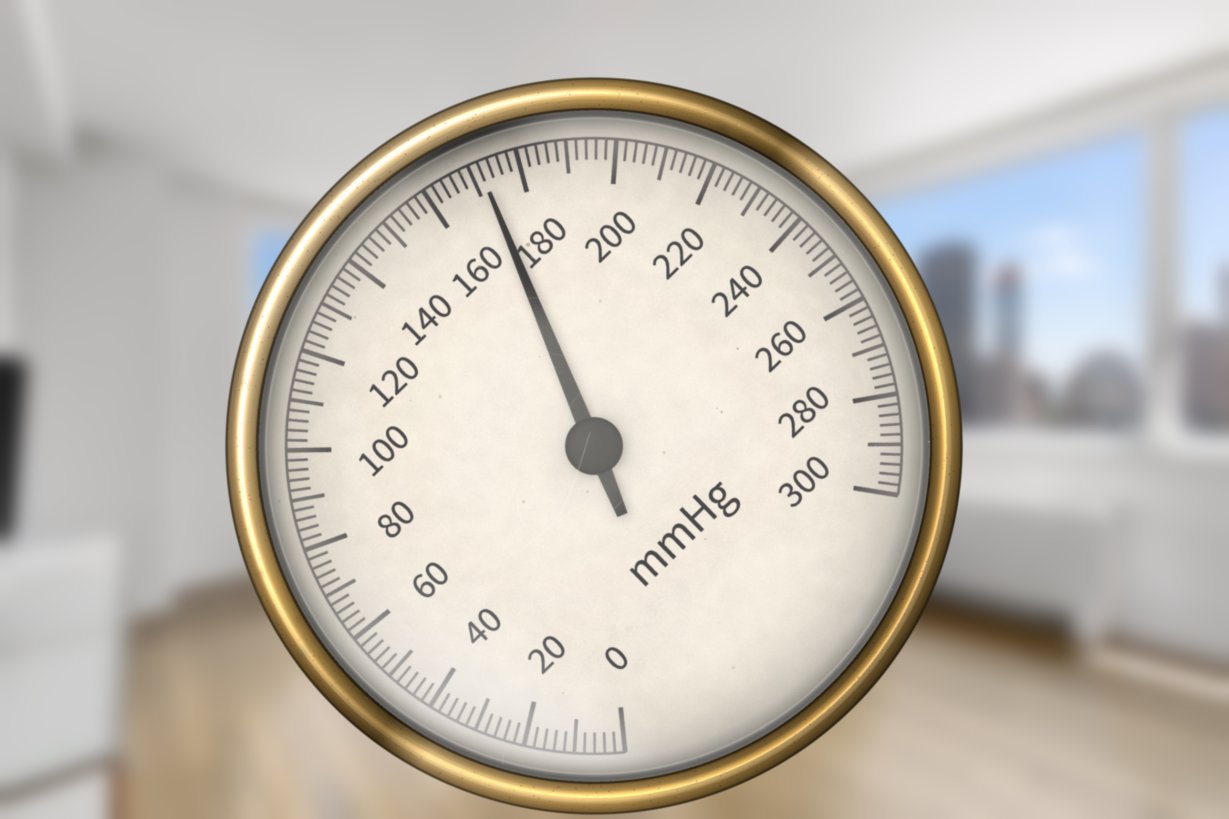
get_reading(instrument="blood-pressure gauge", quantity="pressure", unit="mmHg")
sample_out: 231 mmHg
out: 172 mmHg
